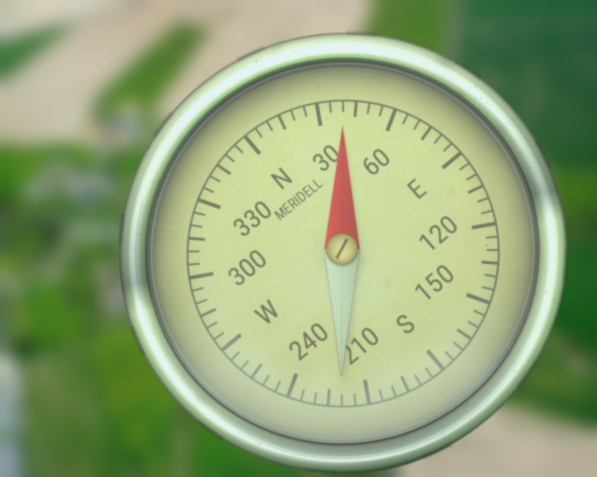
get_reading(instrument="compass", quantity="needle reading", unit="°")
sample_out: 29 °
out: 40 °
